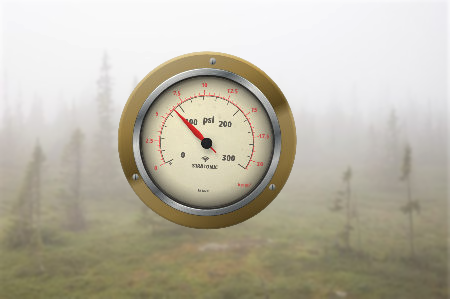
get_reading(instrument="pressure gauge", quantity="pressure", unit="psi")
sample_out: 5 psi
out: 90 psi
